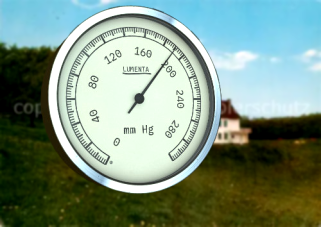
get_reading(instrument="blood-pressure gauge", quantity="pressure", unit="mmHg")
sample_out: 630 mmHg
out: 190 mmHg
